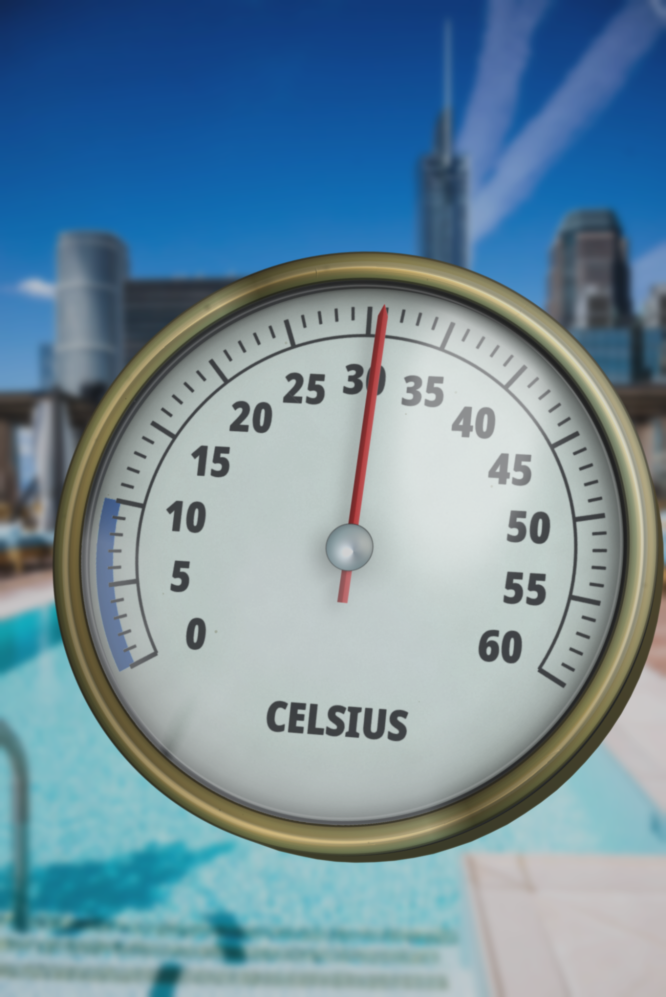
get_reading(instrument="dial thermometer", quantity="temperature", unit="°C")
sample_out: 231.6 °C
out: 31 °C
